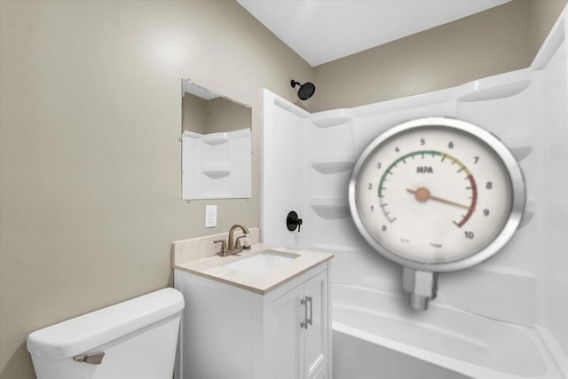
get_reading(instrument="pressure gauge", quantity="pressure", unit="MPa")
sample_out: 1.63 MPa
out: 9 MPa
